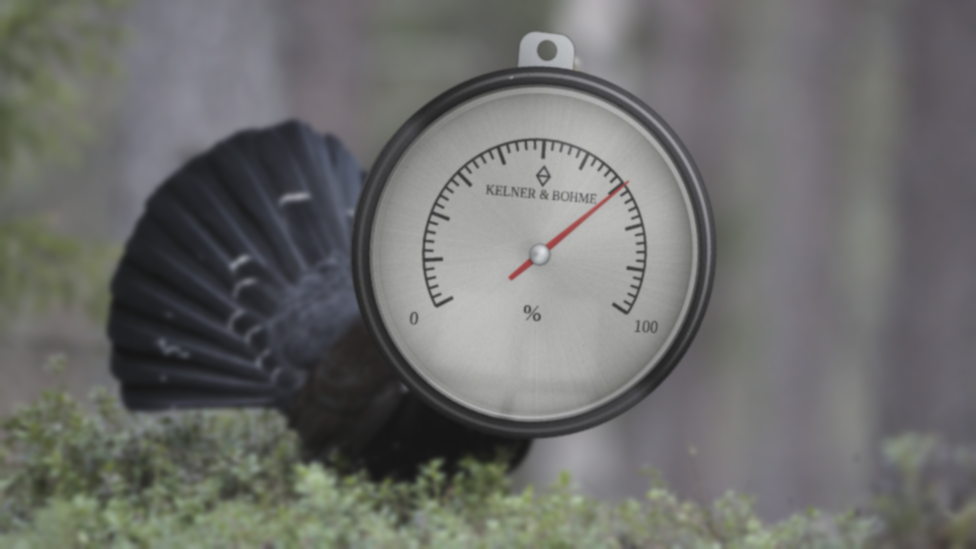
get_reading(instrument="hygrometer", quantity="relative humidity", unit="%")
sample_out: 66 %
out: 70 %
